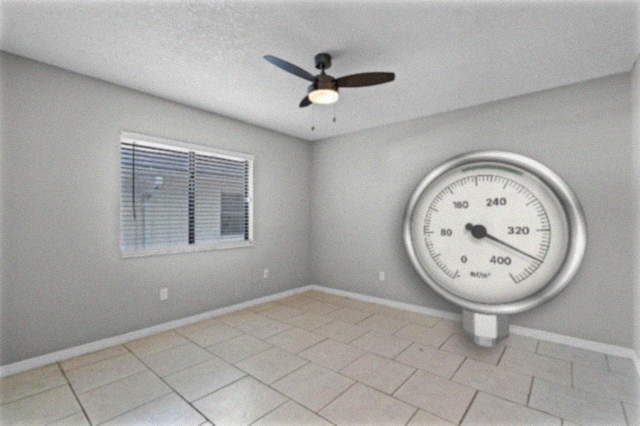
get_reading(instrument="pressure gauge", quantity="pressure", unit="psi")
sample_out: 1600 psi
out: 360 psi
